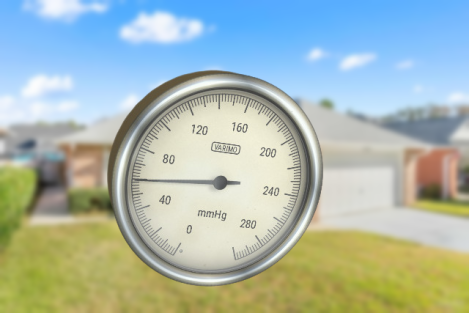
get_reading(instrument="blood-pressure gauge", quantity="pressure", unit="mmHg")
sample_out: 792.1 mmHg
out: 60 mmHg
